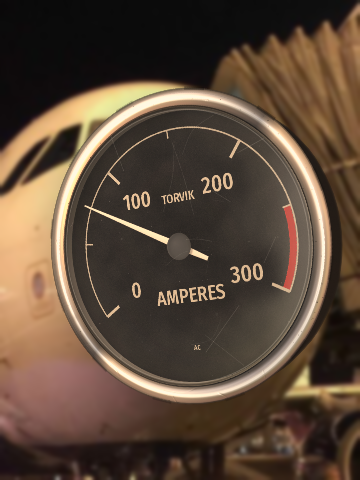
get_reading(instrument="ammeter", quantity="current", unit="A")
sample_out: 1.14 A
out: 75 A
